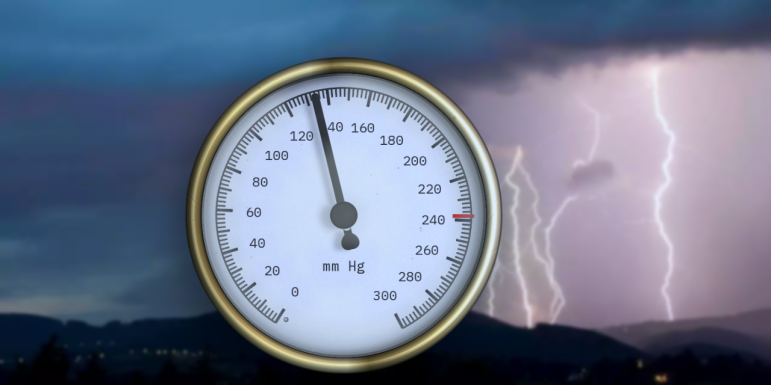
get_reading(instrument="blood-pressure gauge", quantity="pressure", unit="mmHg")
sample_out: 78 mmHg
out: 134 mmHg
